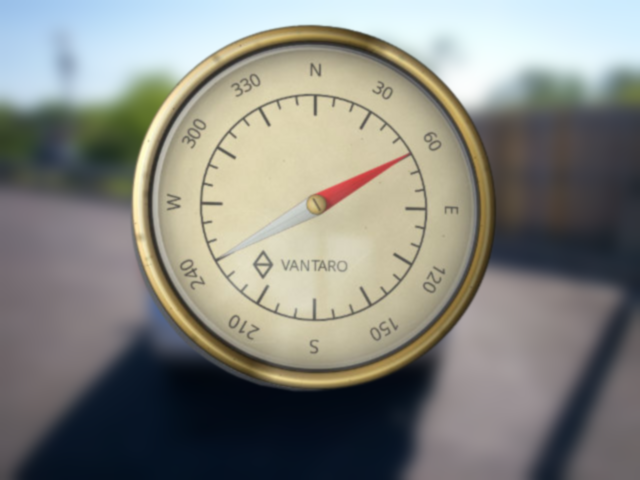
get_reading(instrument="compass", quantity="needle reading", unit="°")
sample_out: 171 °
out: 60 °
